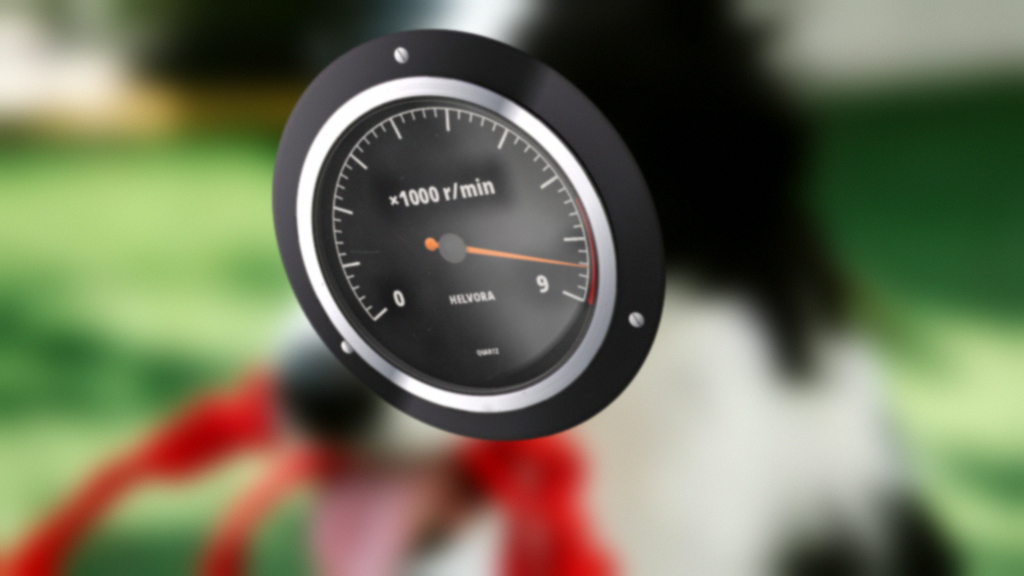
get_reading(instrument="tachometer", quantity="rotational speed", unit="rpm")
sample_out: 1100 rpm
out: 8400 rpm
